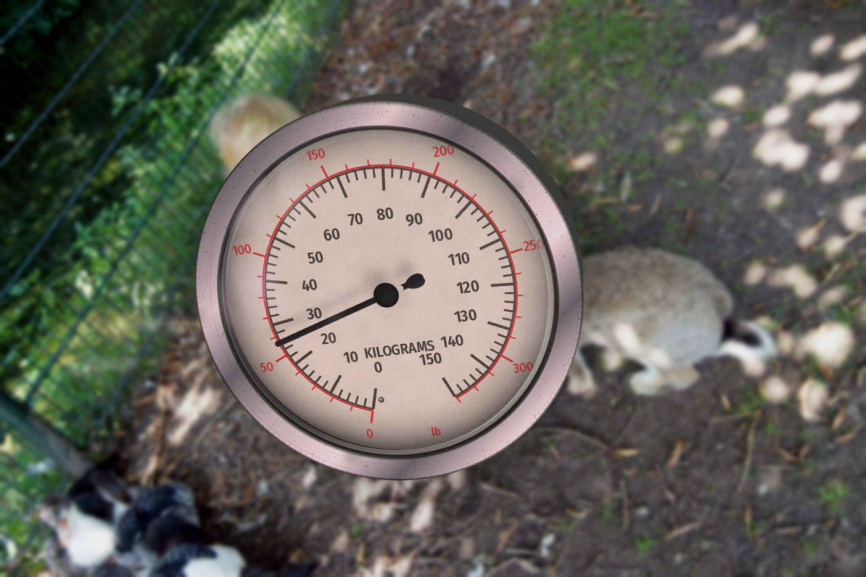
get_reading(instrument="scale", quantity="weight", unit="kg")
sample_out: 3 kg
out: 26 kg
